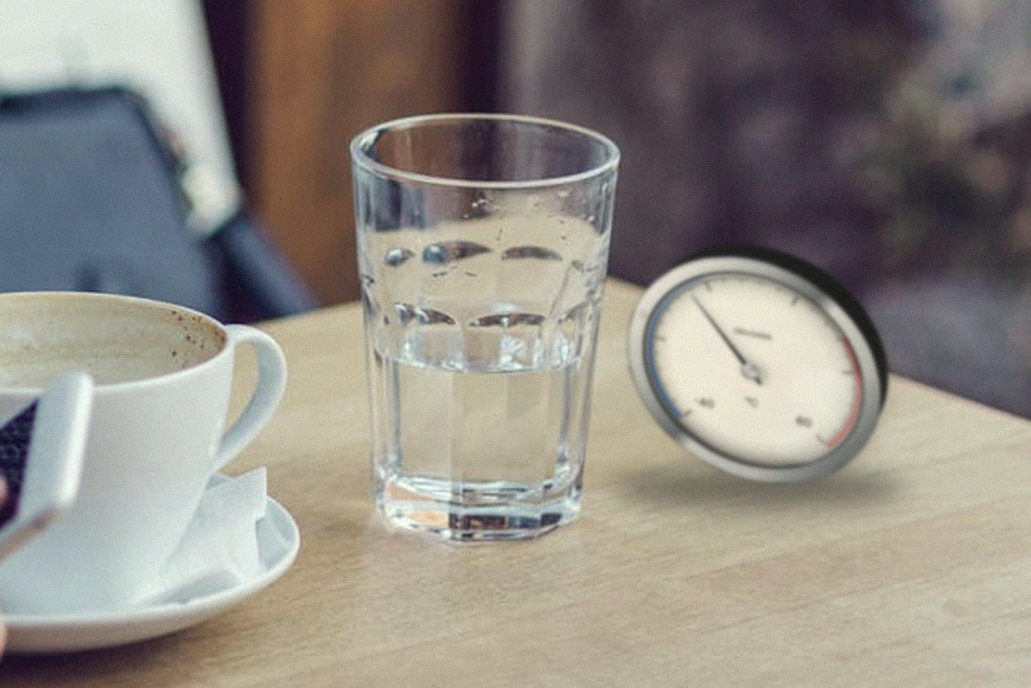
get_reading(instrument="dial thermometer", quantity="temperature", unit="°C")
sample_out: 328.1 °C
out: -4 °C
